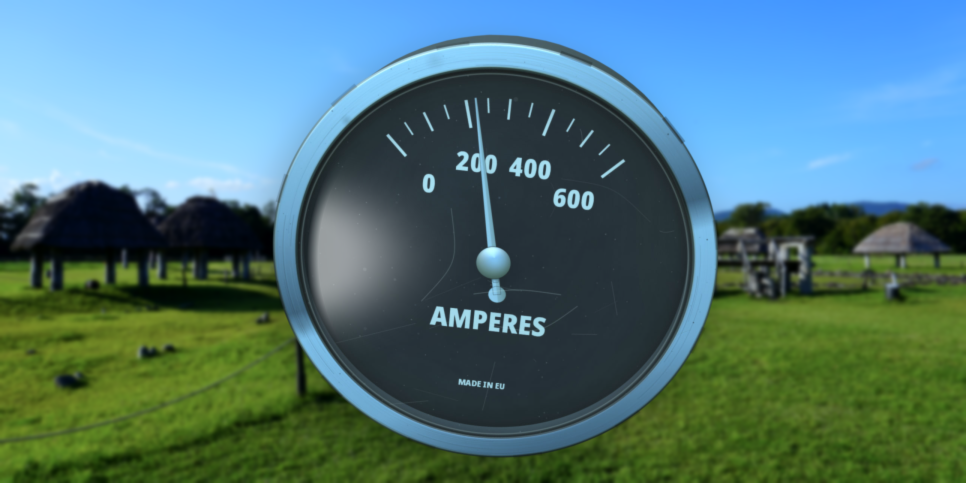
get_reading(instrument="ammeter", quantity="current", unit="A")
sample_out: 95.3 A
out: 225 A
